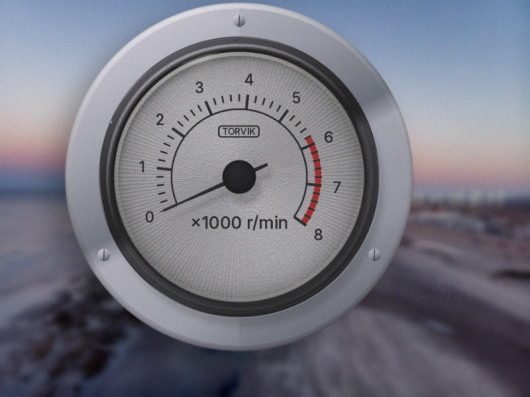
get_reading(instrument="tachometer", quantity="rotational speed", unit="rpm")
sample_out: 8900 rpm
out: 0 rpm
